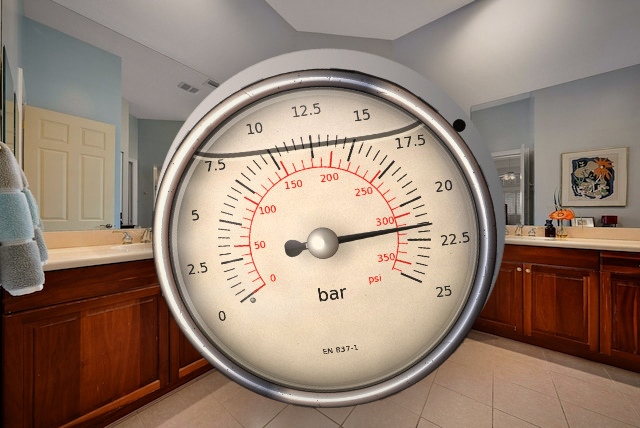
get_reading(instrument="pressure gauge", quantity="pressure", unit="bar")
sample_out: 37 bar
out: 21.5 bar
